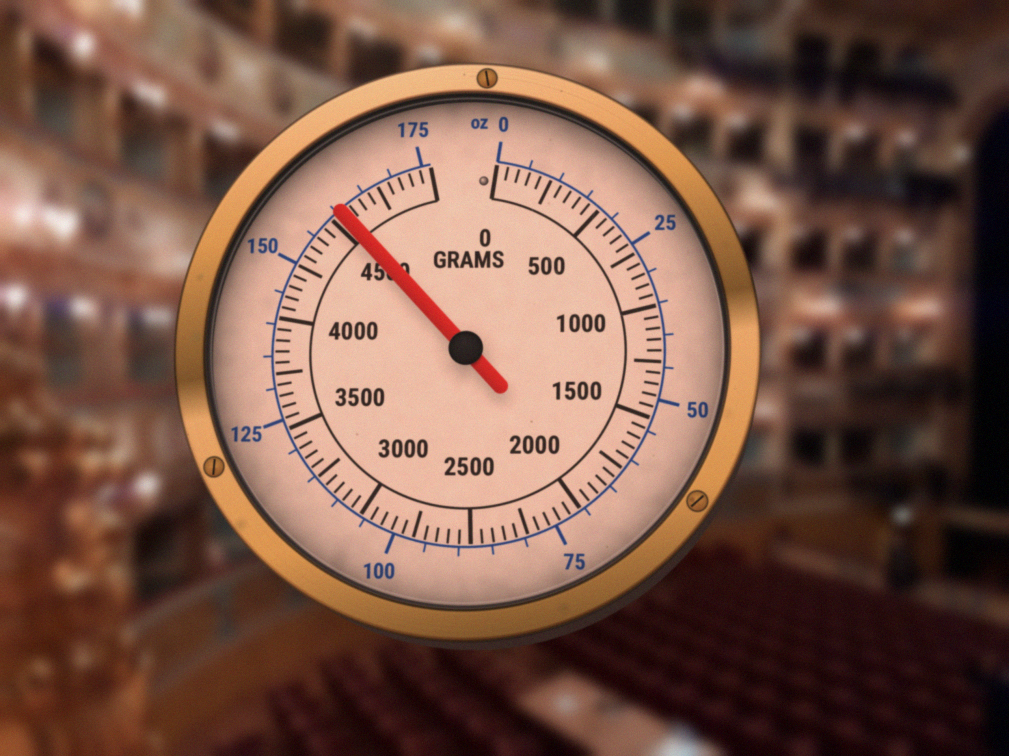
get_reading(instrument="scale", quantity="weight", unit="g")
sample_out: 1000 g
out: 4550 g
